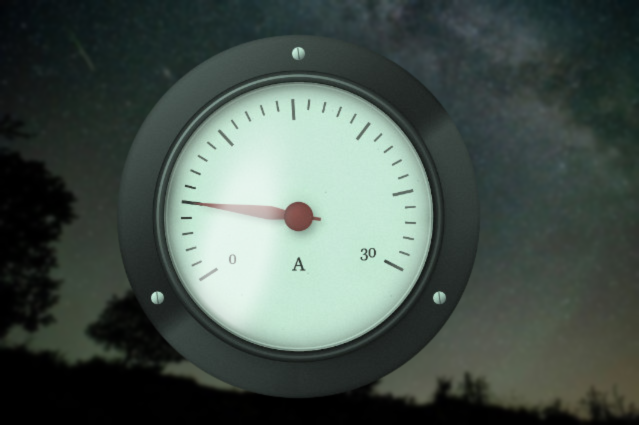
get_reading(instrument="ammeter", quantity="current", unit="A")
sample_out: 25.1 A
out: 5 A
